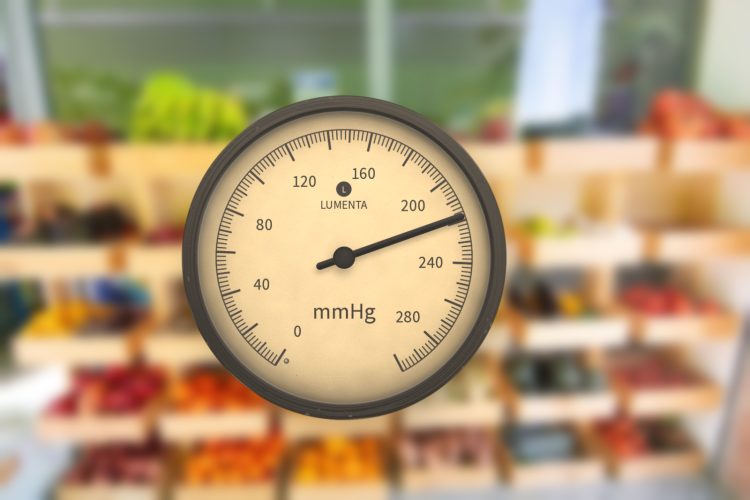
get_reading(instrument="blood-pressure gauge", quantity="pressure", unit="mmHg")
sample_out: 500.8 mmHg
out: 218 mmHg
